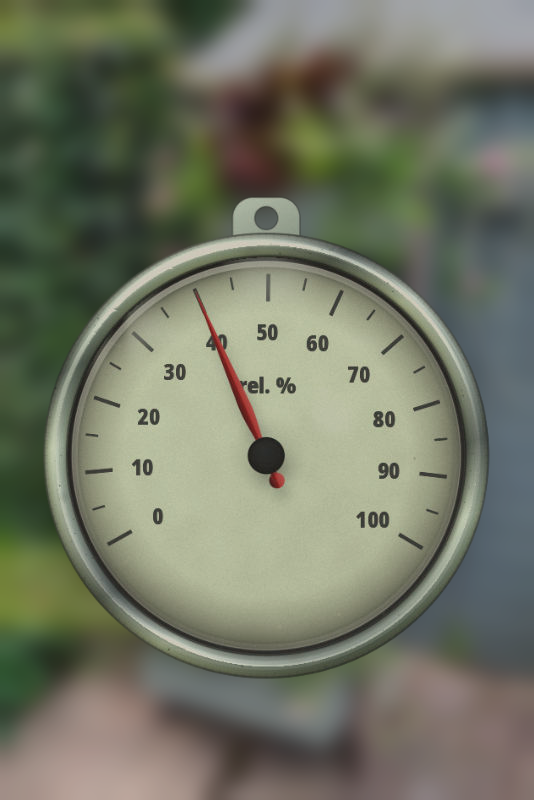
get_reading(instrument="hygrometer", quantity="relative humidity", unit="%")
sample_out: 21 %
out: 40 %
